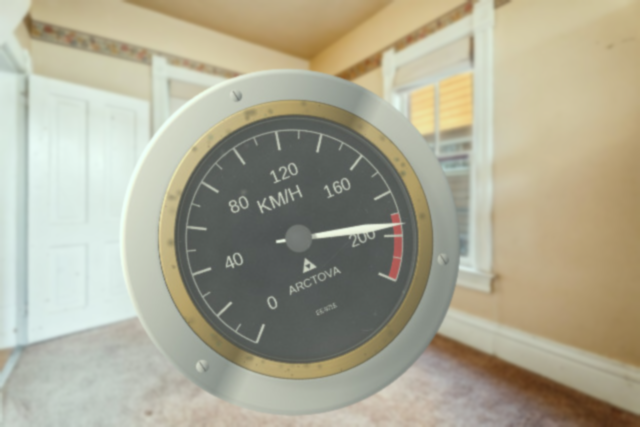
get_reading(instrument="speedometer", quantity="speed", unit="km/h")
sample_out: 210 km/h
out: 195 km/h
